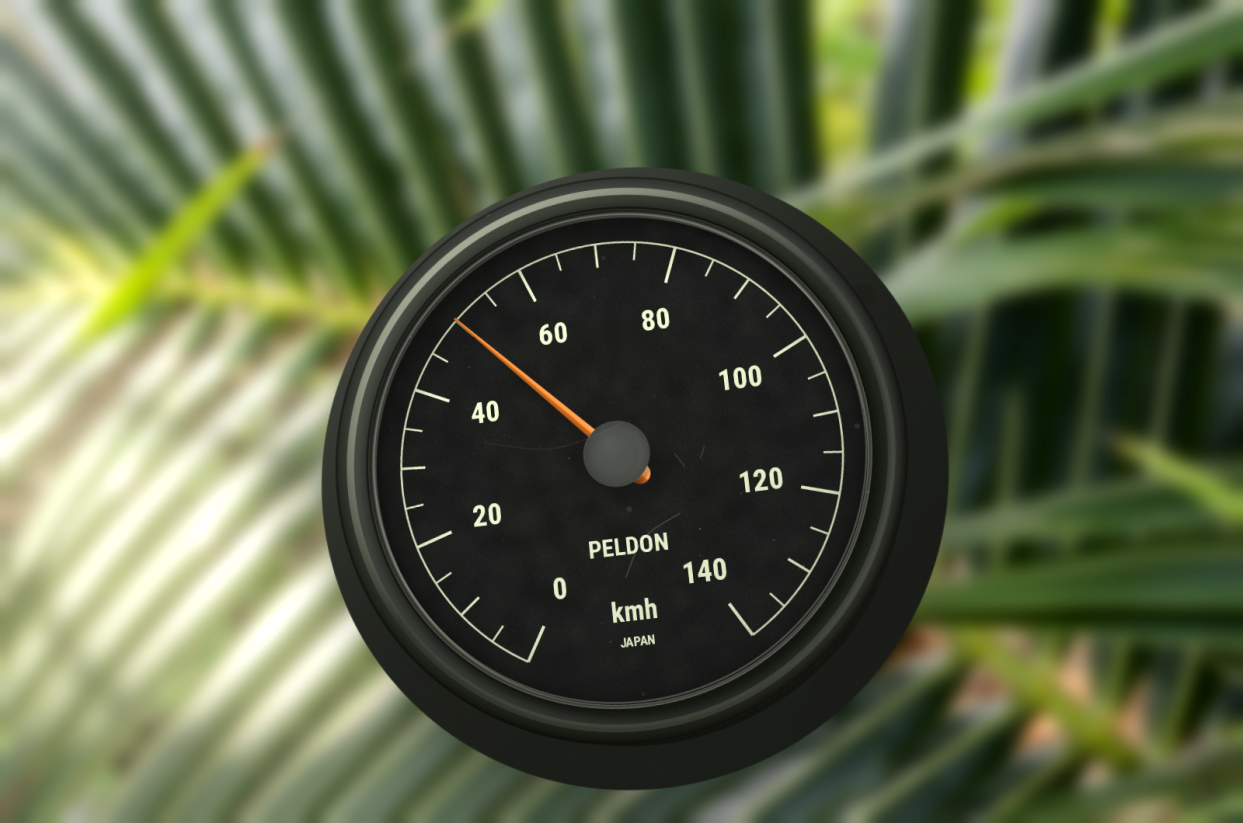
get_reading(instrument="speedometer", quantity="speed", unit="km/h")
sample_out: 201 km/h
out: 50 km/h
